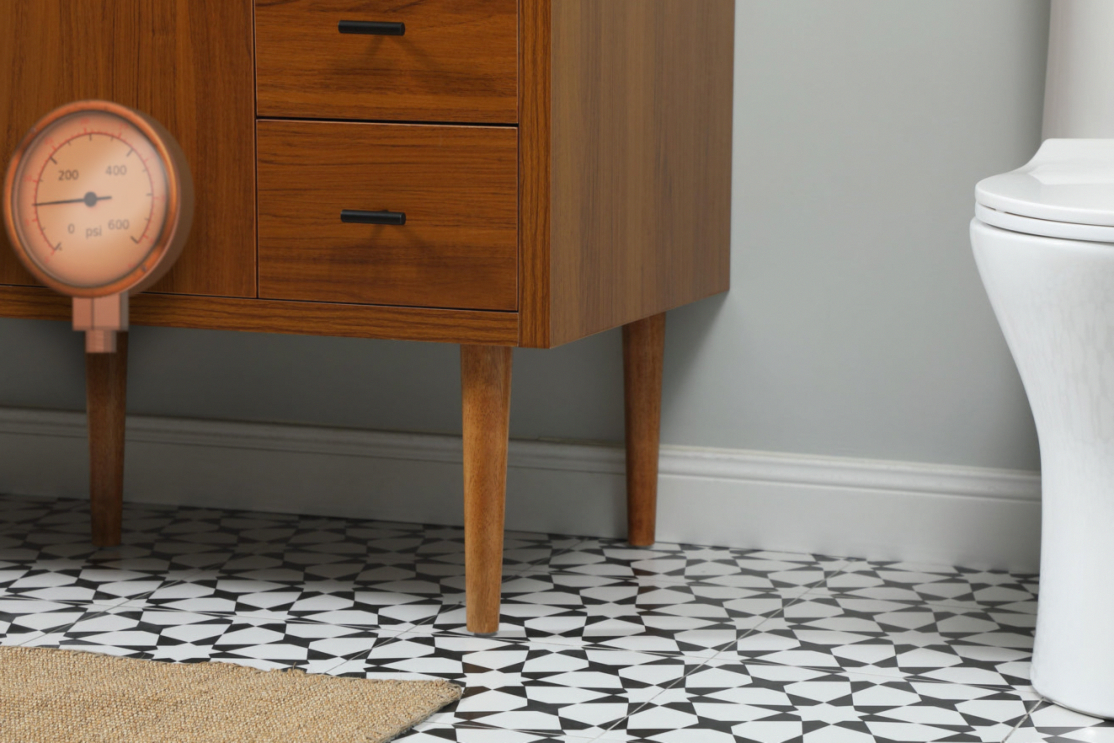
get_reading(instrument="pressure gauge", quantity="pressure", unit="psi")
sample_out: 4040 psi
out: 100 psi
